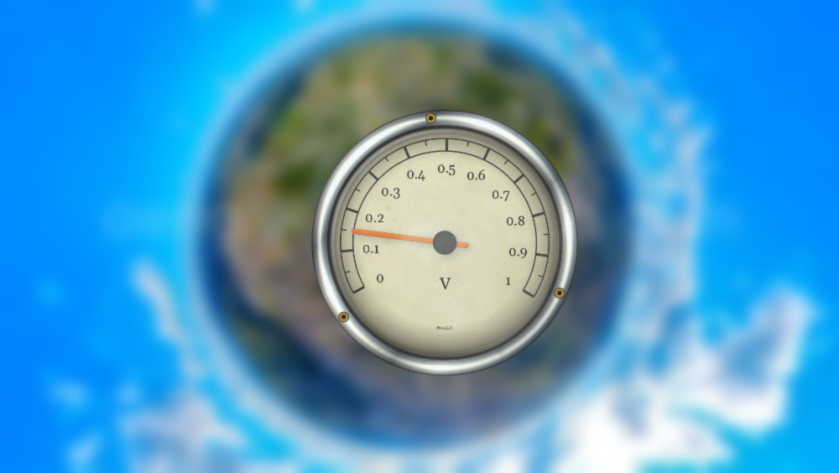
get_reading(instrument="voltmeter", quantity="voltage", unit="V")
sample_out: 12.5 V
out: 0.15 V
